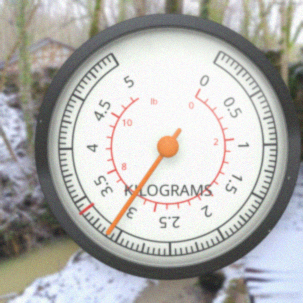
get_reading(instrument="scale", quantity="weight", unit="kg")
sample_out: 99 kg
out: 3.1 kg
